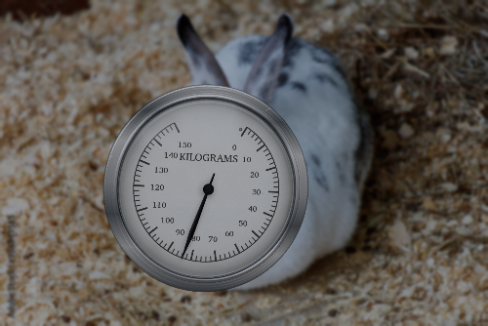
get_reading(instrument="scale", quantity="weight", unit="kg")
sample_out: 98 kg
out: 84 kg
